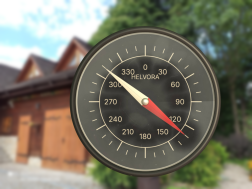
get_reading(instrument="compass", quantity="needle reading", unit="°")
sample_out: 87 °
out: 130 °
